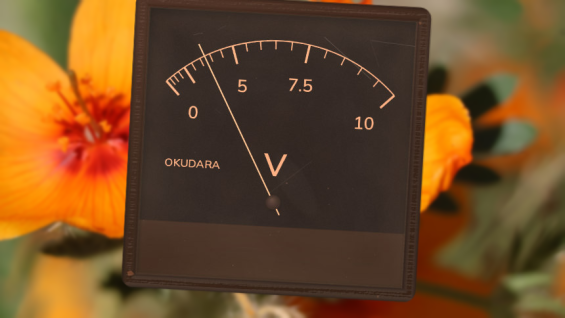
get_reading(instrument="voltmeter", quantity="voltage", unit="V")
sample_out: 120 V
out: 3.75 V
